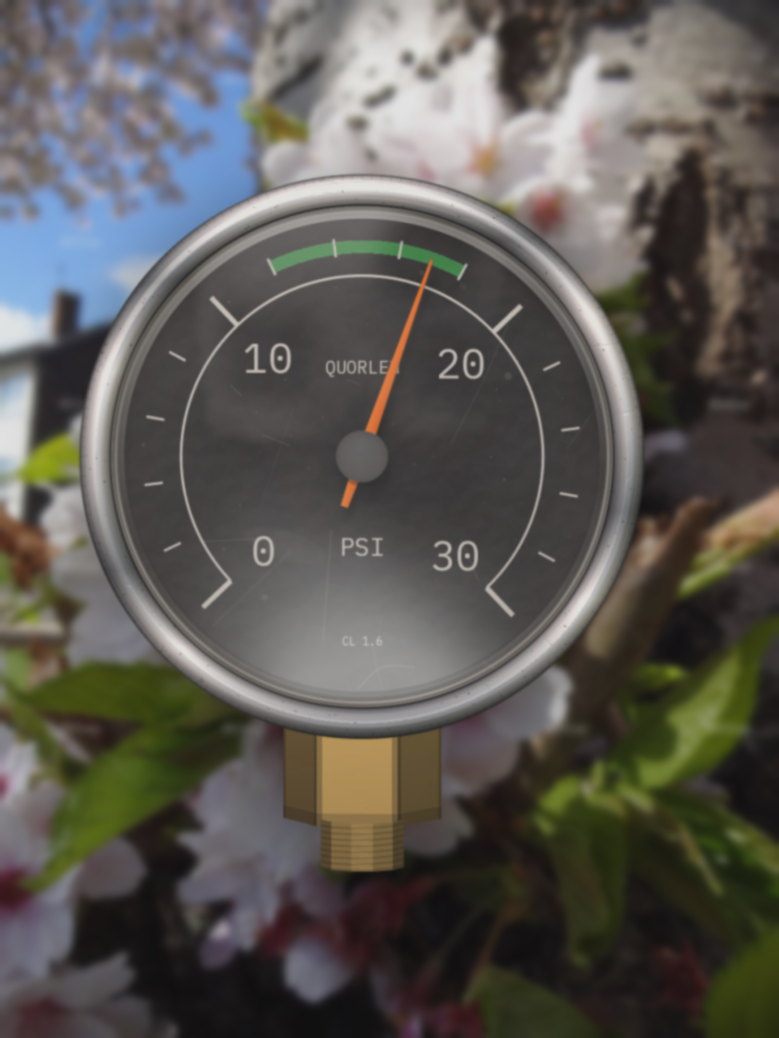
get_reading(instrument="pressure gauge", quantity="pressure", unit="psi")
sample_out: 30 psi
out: 17 psi
